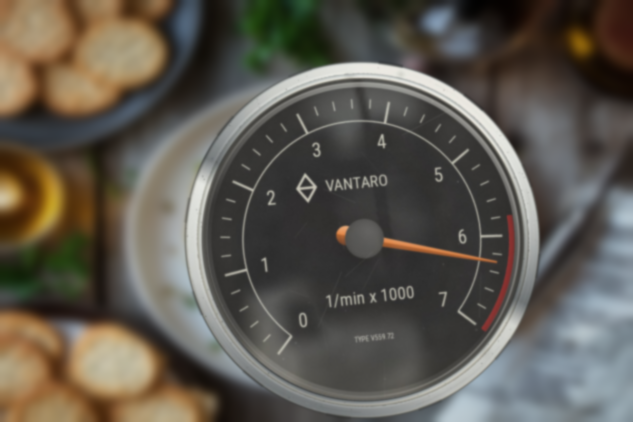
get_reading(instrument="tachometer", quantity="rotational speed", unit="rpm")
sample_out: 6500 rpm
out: 6300 rpm
